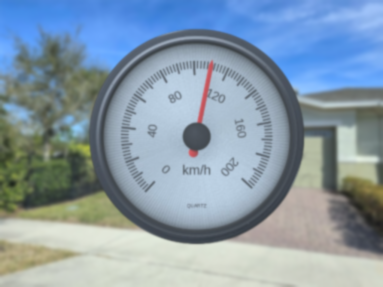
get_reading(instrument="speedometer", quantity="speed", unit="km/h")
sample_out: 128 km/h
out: 110 km/h
